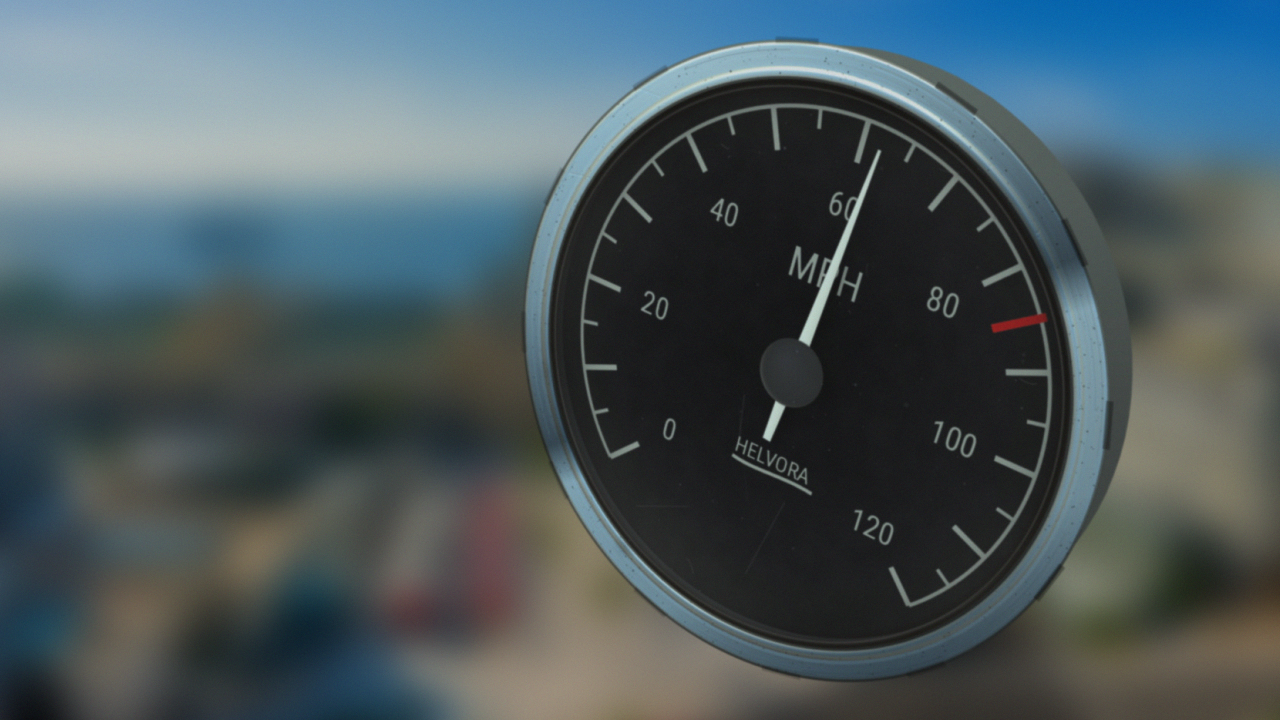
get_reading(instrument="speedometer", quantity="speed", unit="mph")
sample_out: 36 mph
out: 62.5 mph
